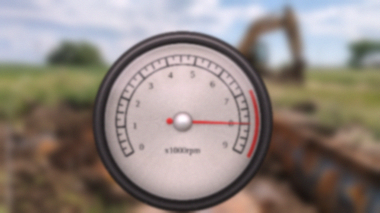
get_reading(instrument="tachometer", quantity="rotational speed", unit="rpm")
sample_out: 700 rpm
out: 8000 rpm
